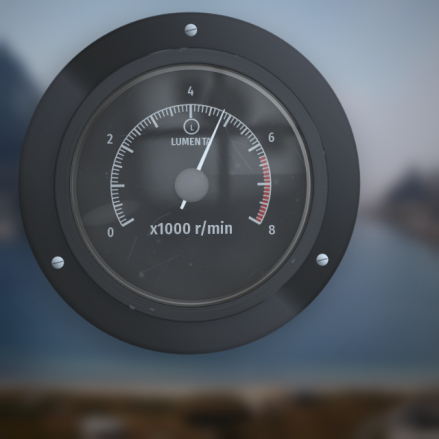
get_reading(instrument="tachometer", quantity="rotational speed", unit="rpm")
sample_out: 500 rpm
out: 4800 rpm
